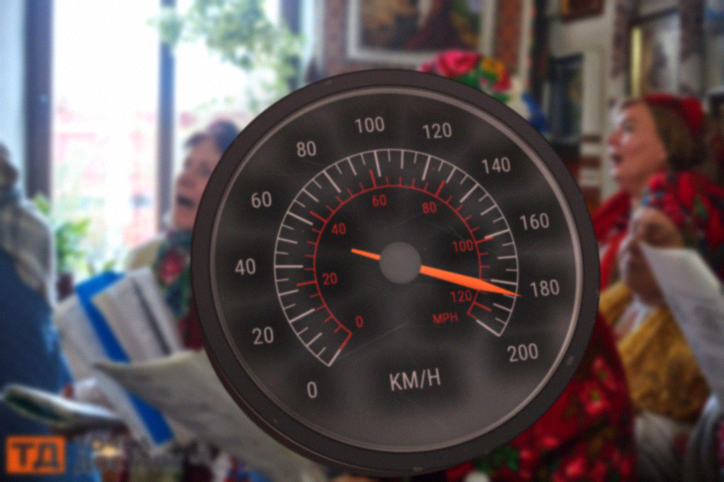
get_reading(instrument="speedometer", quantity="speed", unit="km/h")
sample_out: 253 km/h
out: 185 km/h
